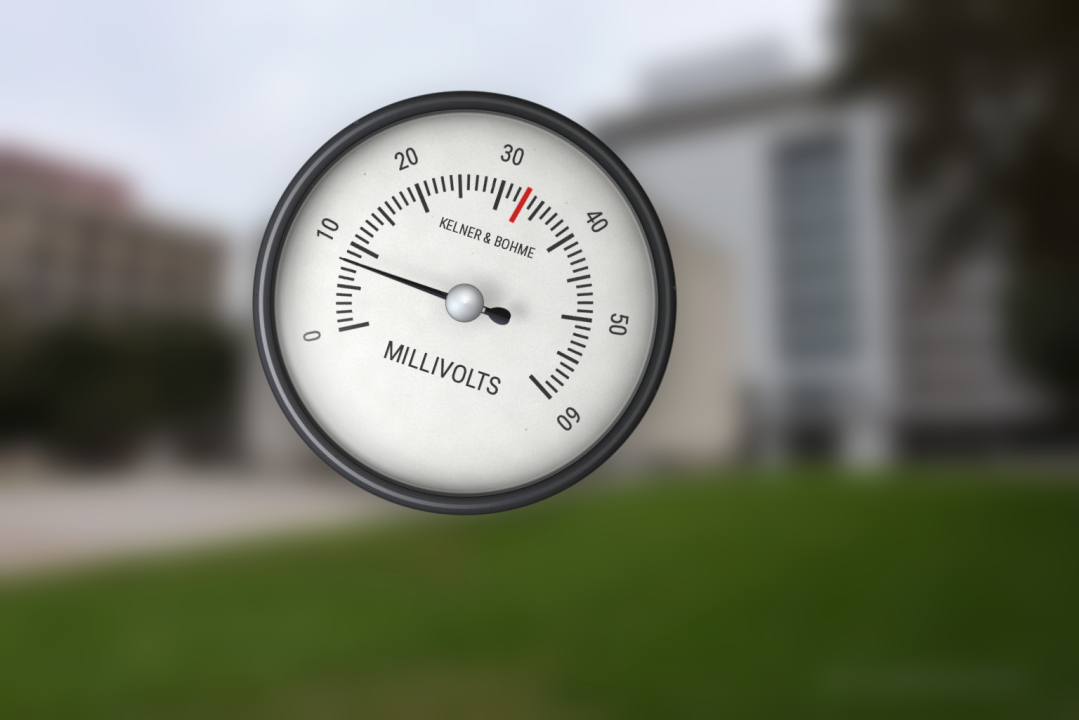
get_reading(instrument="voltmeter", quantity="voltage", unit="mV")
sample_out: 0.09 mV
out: 8 mV
